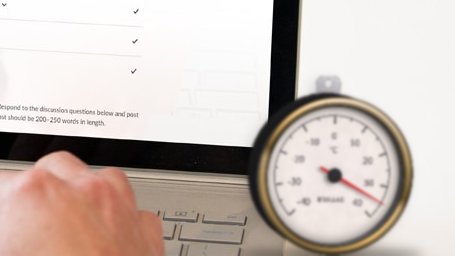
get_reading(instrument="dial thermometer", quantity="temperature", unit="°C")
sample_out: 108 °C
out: 35 °C
